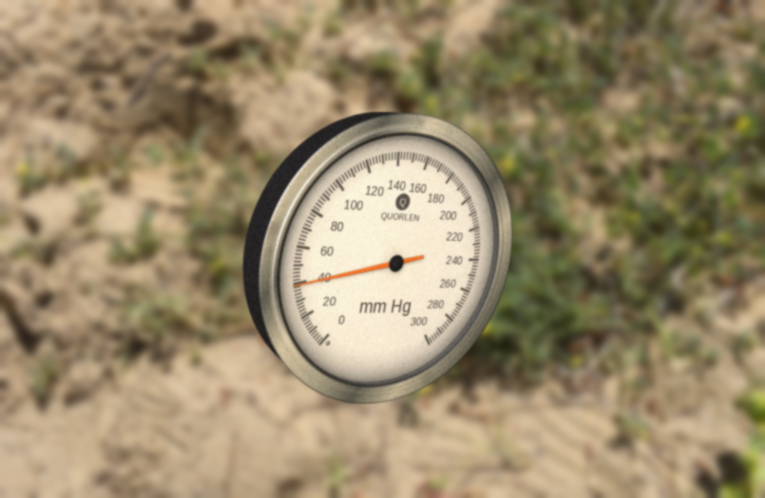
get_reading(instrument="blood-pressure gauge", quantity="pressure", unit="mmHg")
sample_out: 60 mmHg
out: 40 mmHg
